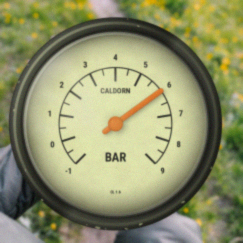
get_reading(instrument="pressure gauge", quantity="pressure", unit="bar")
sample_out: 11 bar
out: 6 bar
